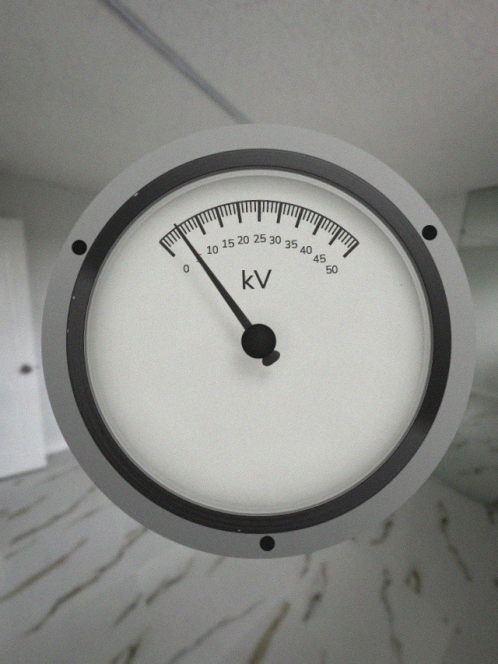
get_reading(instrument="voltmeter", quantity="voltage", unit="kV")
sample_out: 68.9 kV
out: 5 kV
